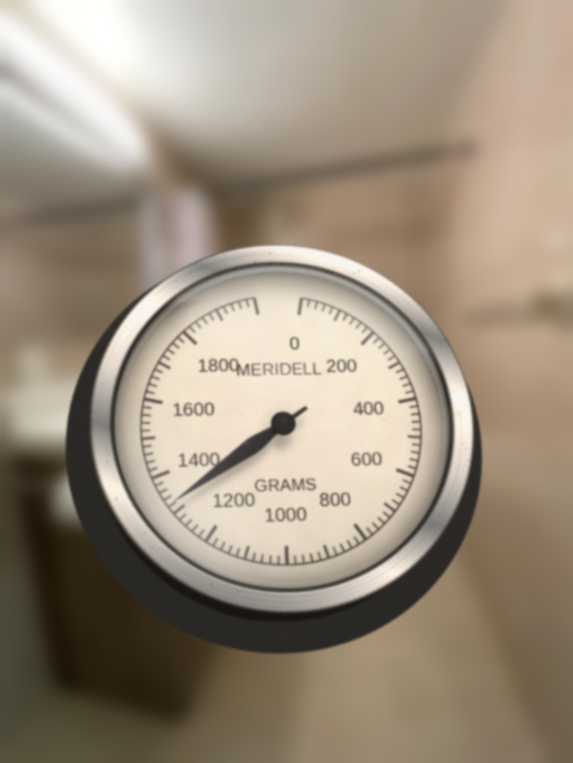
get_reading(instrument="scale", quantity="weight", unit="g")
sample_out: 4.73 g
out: 1320 g
